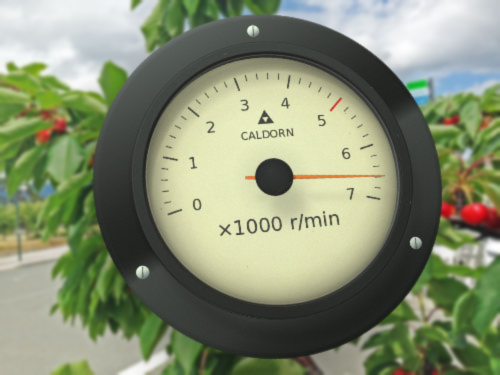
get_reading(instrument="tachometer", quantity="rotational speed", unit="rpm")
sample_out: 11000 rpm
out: 6600 rpm
